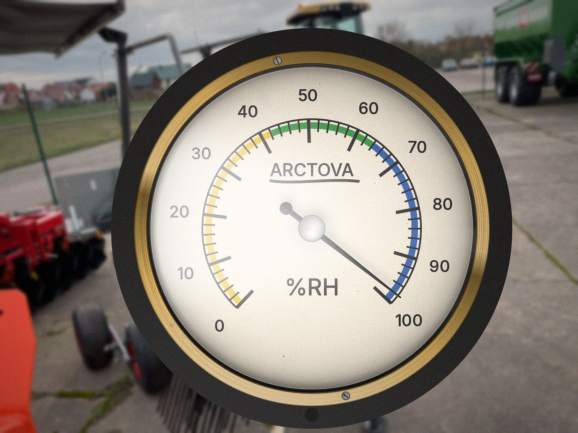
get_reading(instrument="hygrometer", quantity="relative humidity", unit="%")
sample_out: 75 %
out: 98 %
